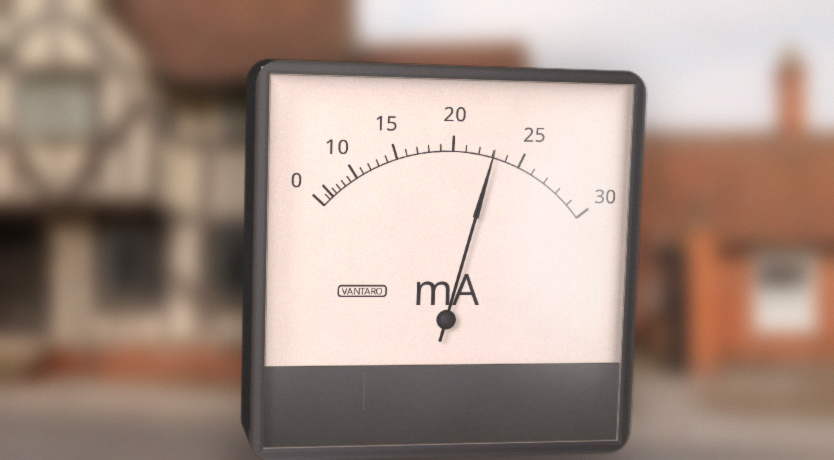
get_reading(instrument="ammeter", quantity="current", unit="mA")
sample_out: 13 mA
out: 23 mA
